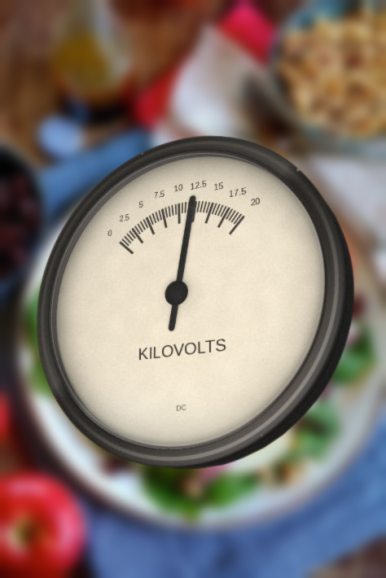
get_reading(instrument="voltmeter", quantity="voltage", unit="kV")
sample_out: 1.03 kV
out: 12.5 kV
